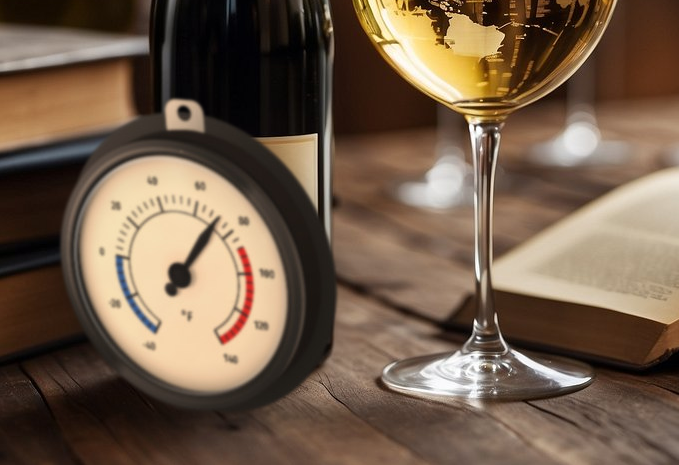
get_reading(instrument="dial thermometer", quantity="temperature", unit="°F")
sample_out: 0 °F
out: 72 °F
